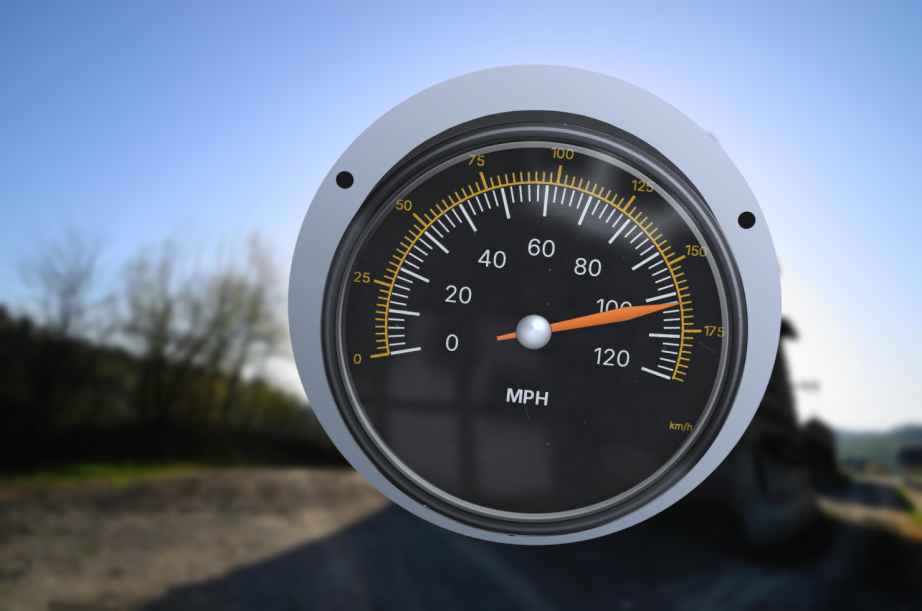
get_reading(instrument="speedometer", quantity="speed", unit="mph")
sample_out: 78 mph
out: 102 mph
